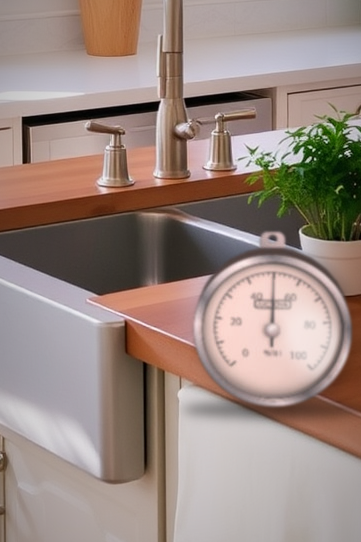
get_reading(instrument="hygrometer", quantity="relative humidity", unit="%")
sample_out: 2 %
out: 50 %
